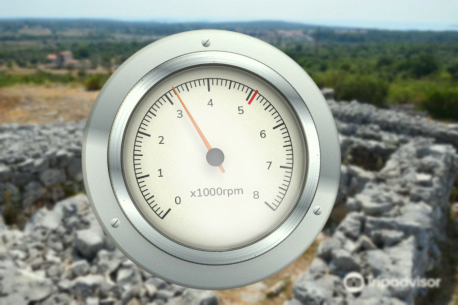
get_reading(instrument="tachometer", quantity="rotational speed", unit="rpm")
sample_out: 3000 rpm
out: 3200 rpm
